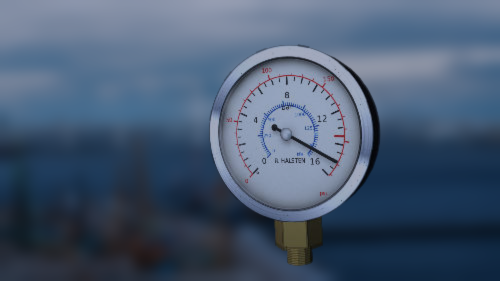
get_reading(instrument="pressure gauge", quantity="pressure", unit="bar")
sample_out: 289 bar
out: 15 bar
